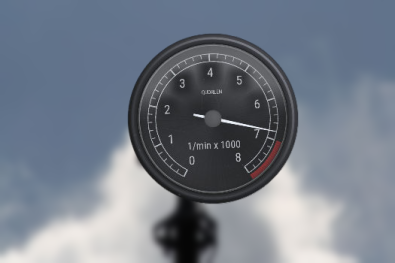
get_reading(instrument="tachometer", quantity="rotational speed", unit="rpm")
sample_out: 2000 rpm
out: 6800 rpm
